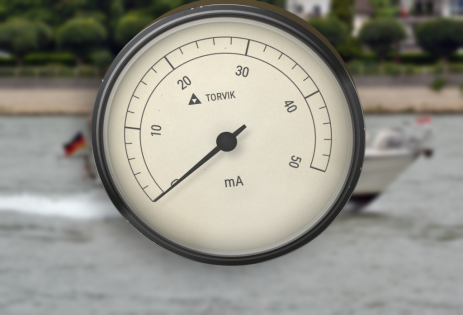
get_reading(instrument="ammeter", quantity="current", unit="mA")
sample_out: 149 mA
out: 0 mA
